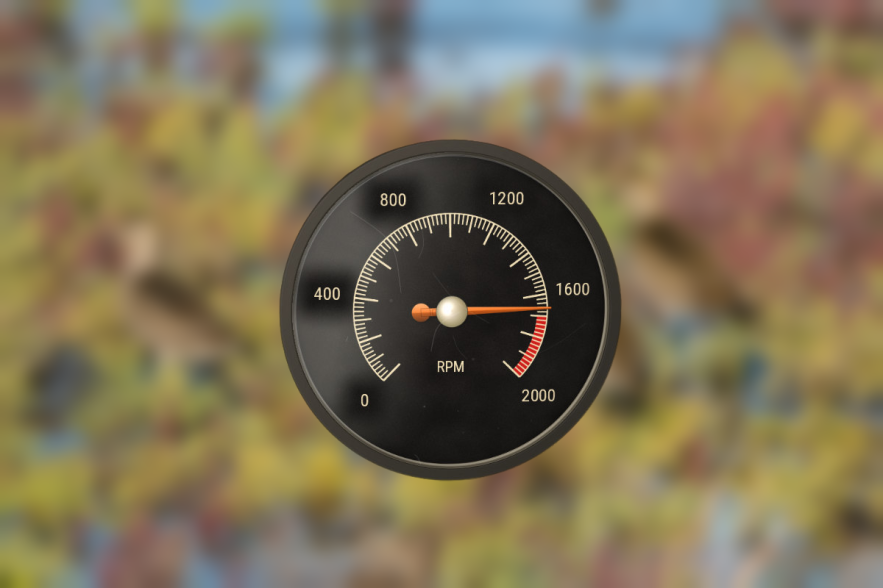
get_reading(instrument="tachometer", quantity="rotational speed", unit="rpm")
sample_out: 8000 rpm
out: 1660 rpm
